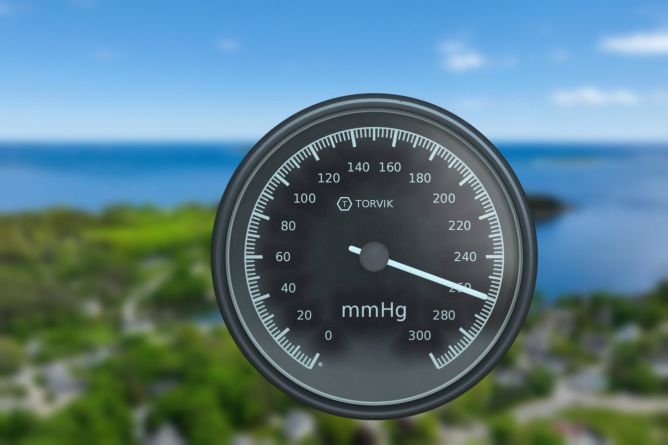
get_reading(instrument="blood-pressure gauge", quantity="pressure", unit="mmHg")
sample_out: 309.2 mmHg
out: 260 mmHg
